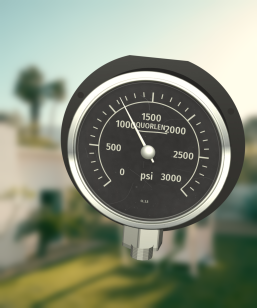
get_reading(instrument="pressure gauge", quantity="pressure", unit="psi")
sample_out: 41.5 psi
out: 1150 psi
